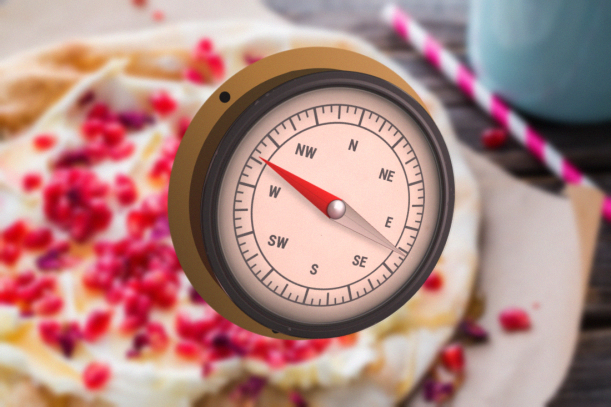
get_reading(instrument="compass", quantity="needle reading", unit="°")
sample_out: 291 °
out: 287.5 °
